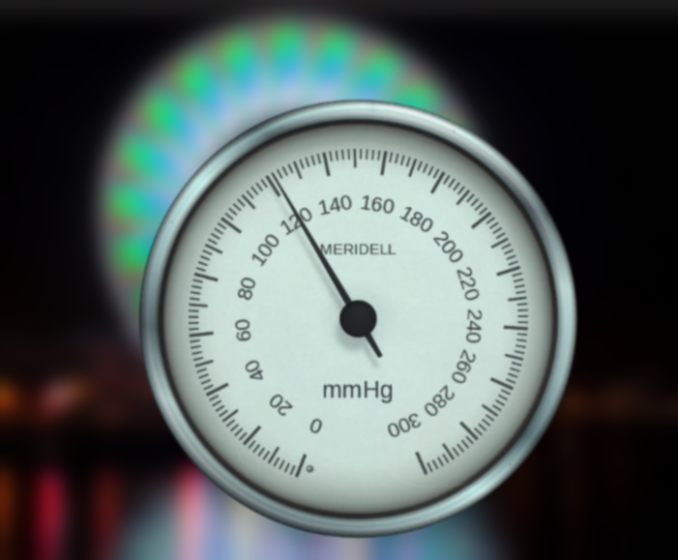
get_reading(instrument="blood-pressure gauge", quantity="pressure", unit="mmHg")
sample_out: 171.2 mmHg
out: 122 mmHg
